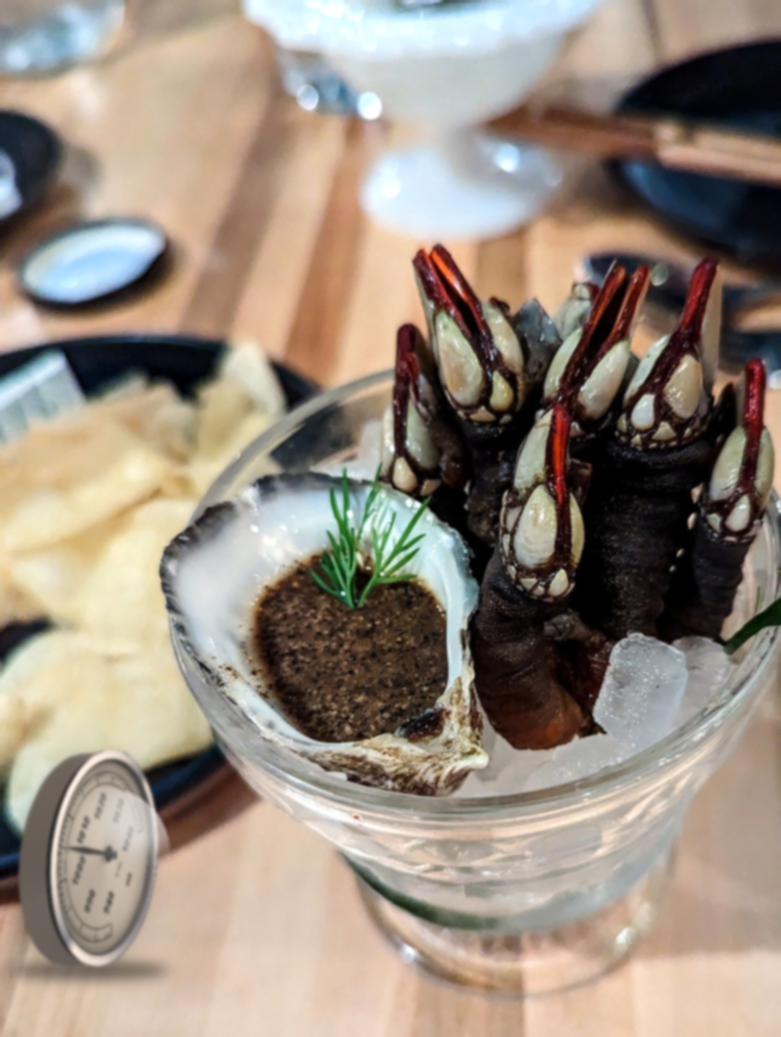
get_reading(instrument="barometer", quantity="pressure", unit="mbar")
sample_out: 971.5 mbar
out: 1005 mbar
